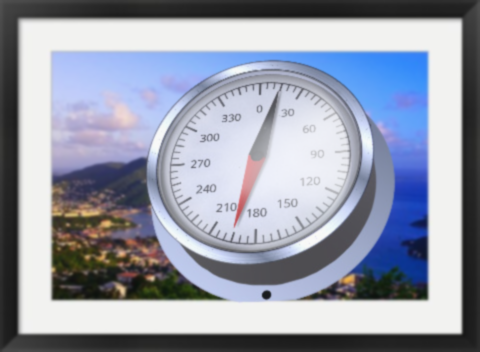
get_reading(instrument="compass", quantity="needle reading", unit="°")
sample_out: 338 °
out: 195 °
